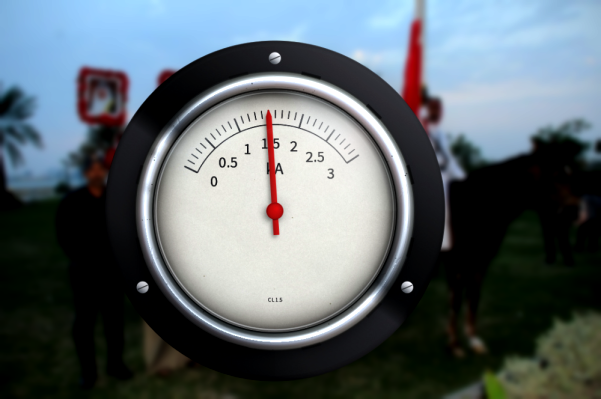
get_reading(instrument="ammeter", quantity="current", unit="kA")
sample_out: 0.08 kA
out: 1.5 kA
